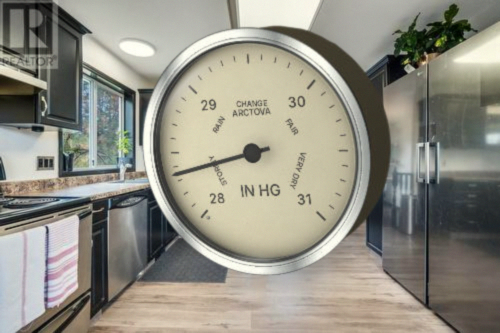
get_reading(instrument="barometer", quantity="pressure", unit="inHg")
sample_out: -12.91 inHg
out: 28.35 inHg
